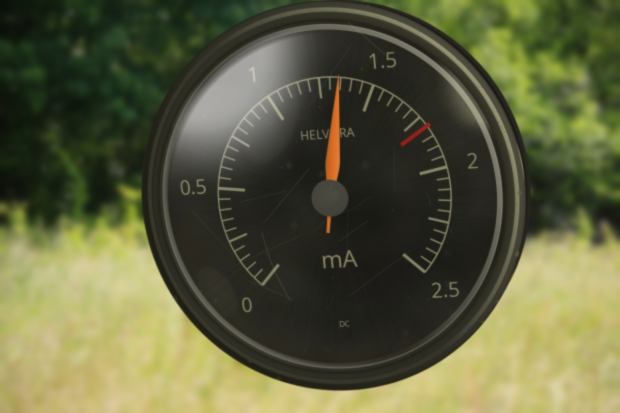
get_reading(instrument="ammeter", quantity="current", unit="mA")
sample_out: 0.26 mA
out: 1.35 mA
